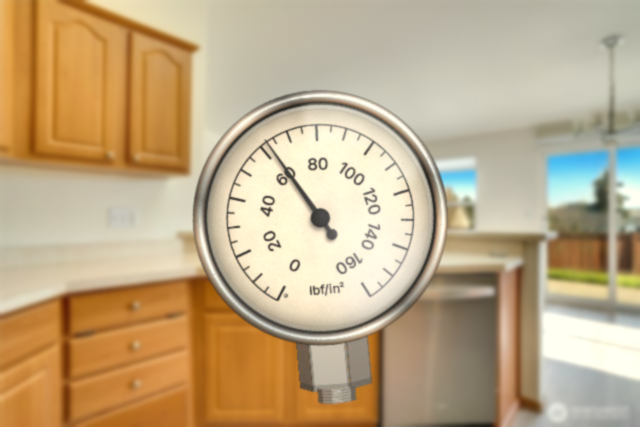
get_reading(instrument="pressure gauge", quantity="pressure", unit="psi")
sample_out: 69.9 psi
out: 62.5 psi
